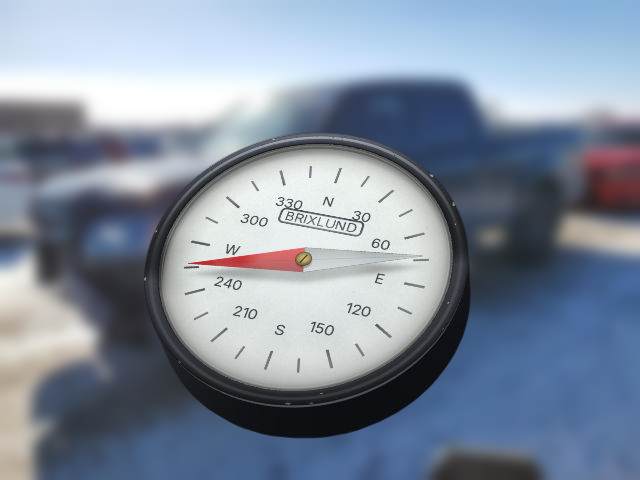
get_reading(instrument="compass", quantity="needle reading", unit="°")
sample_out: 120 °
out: 255 °
